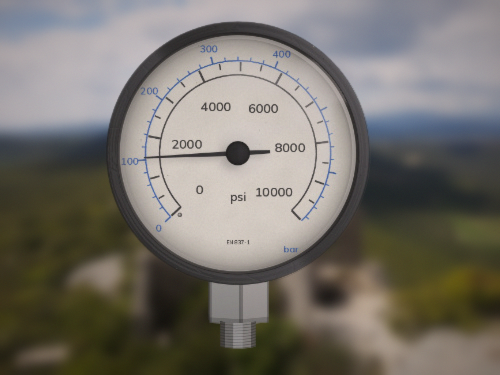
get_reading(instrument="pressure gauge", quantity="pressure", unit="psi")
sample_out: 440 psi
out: 1500 psi
